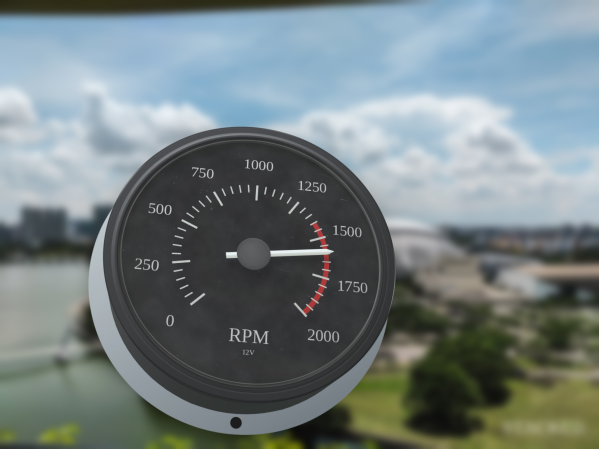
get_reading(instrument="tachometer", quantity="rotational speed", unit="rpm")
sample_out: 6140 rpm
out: 1600 rpm
